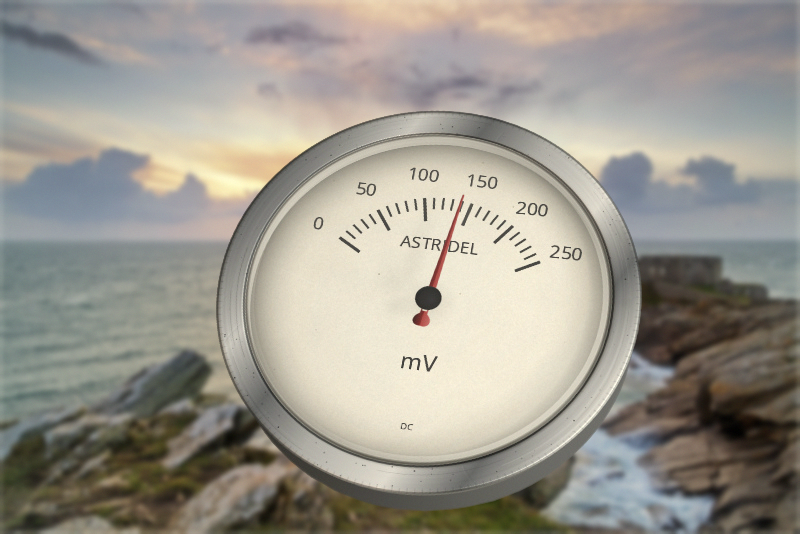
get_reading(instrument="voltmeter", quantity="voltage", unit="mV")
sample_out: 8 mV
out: 140 mV
